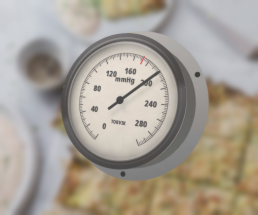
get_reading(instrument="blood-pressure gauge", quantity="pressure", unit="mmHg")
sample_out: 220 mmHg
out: 200 mmHg
